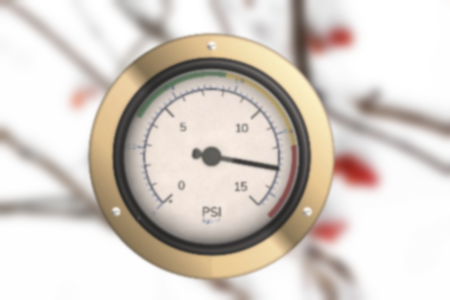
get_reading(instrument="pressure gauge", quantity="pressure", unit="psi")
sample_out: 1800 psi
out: 13 psi
